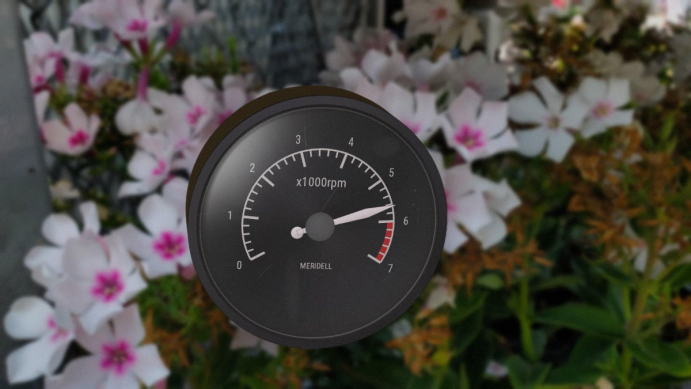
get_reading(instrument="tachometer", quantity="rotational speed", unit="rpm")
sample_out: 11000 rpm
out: 5600 rpm
